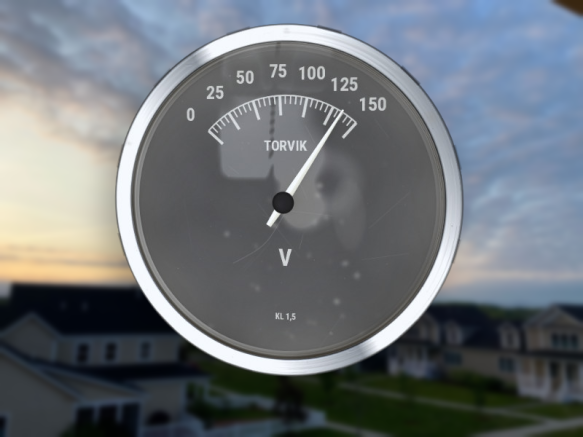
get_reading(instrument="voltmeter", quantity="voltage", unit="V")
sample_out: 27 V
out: 135 V
